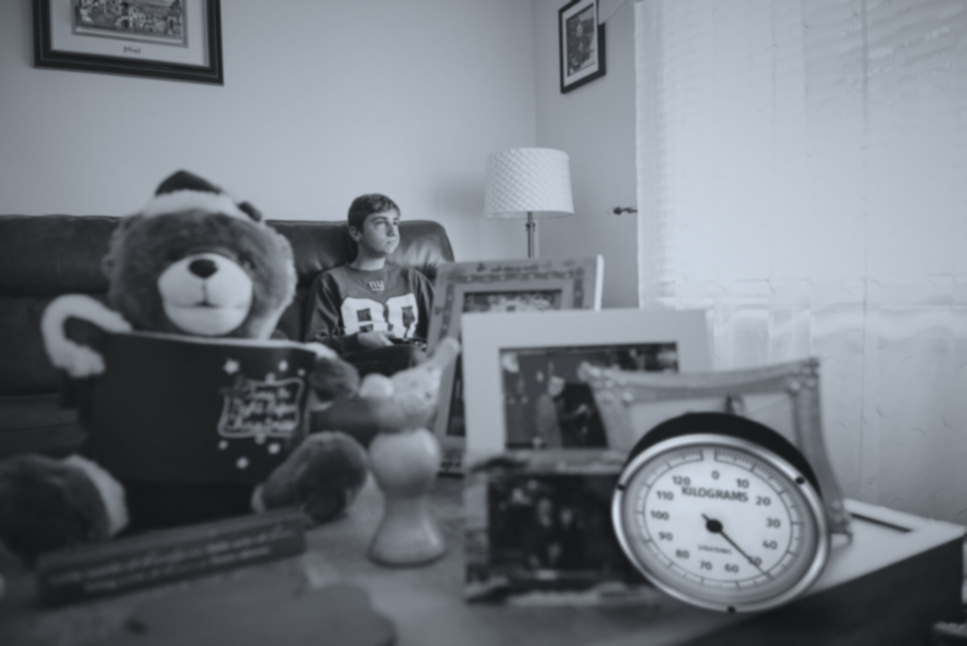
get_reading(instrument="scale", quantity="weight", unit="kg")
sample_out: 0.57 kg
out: 50 kg
